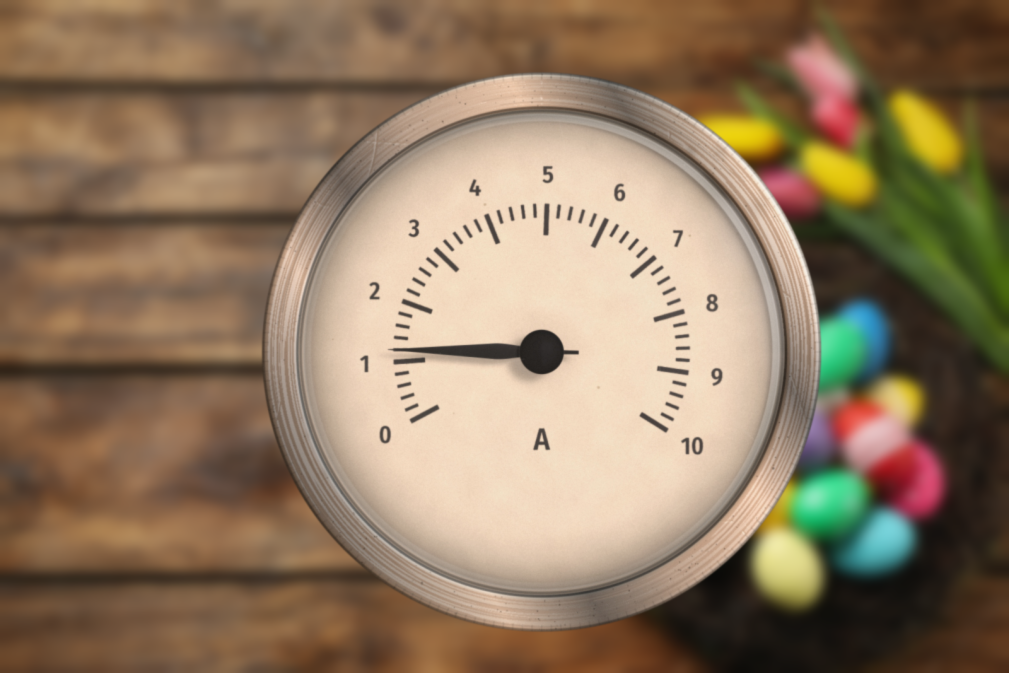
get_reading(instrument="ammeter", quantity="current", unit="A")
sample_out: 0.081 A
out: 1.2 A
